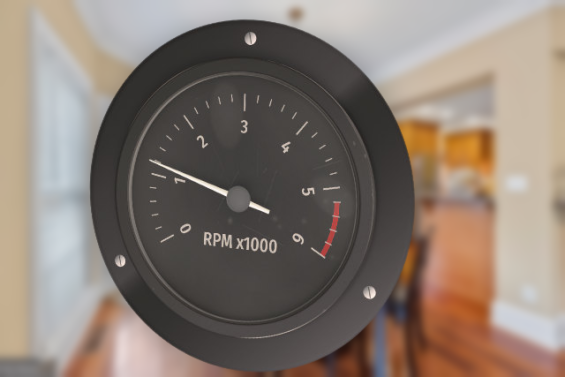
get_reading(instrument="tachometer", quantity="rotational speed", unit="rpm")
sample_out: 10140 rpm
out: 1200 rpm
